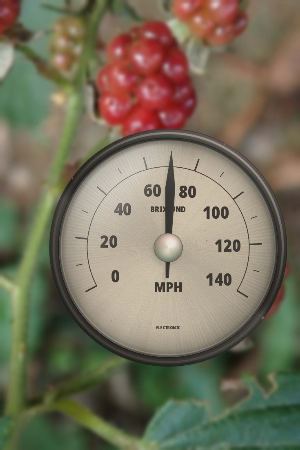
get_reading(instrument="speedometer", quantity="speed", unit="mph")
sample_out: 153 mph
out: 70 mph
